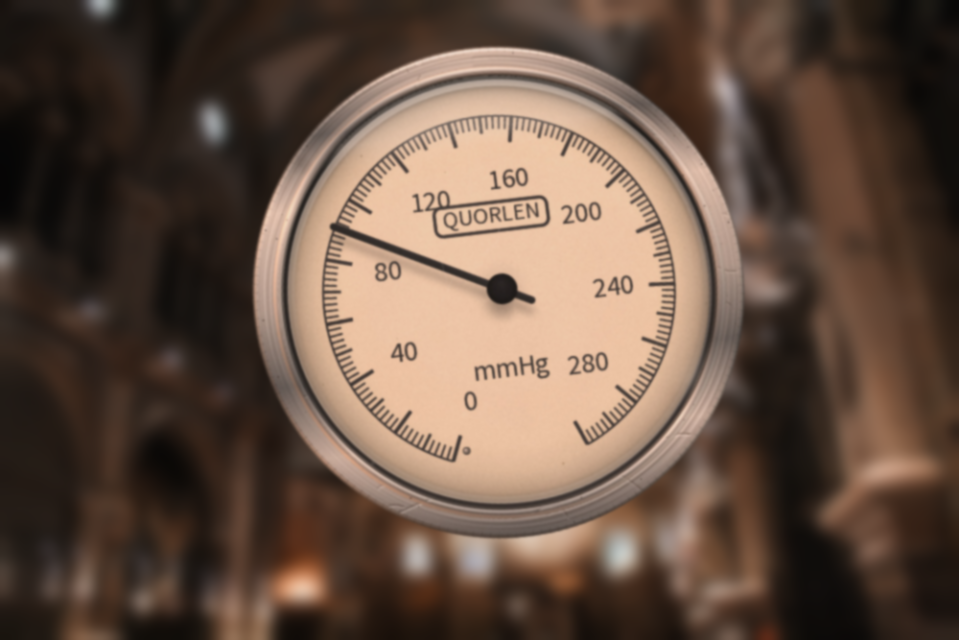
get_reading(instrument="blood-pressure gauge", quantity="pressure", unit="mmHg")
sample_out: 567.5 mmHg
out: 90 mmHg
